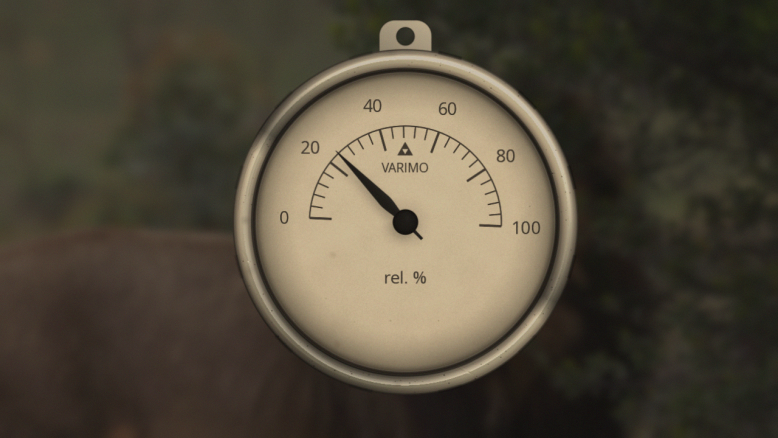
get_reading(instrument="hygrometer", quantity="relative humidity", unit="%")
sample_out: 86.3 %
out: 24 %
